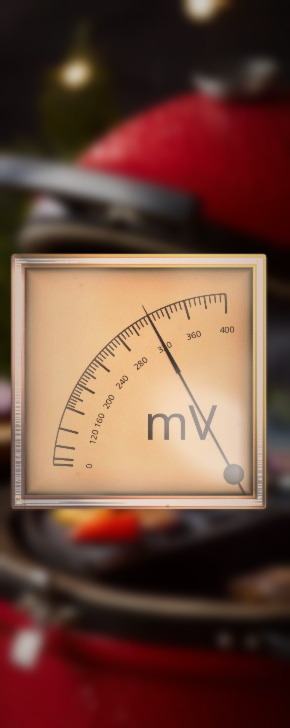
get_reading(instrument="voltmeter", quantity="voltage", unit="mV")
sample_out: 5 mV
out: 320 mV
